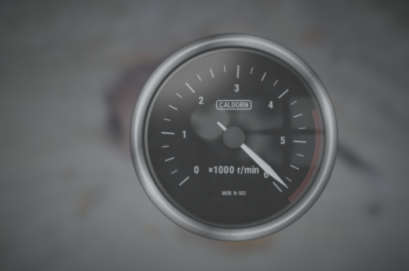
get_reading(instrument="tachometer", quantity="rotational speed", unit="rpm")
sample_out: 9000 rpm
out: 5875 rpm
